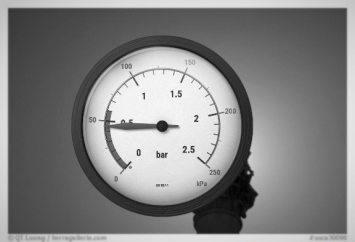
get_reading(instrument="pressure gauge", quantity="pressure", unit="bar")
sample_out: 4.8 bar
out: 0.45 bar
